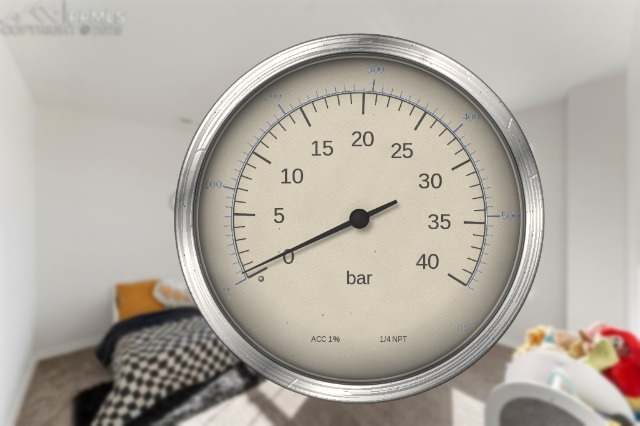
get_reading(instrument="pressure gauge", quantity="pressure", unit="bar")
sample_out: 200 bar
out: 0.5 bar
